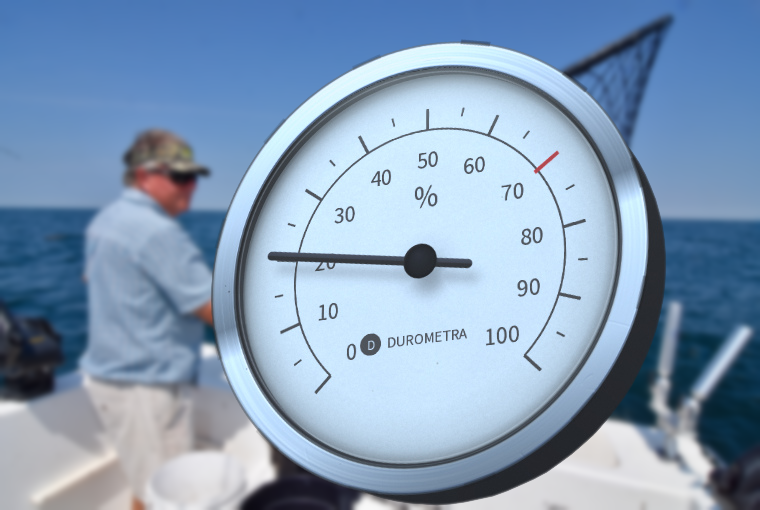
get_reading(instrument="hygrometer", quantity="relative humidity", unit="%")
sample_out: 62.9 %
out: 20 %
